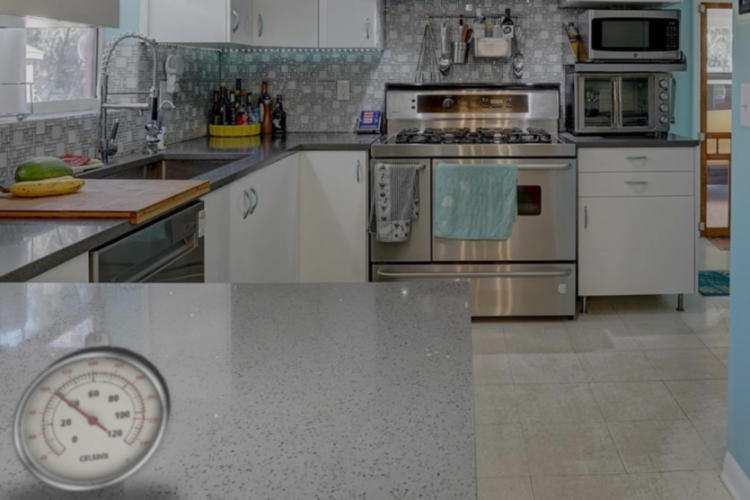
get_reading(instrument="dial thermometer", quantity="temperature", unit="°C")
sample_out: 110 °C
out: 40 °C
